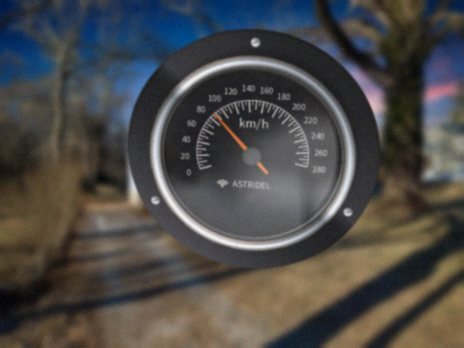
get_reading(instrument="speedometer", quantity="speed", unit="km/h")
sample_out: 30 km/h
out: 90 km/h
